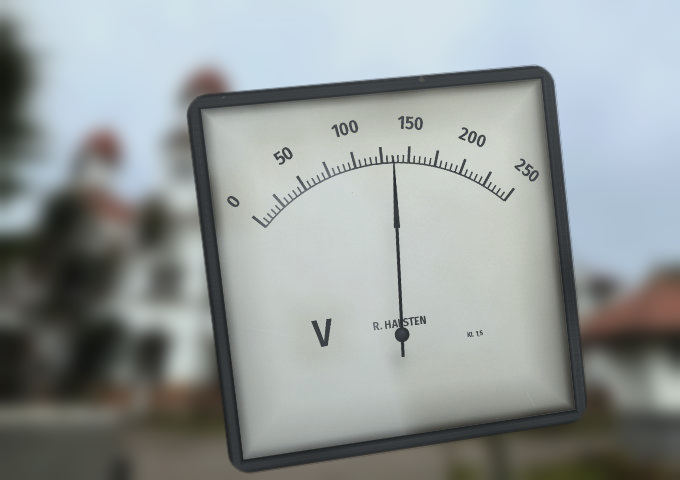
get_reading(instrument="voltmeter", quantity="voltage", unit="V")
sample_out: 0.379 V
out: 135 V
